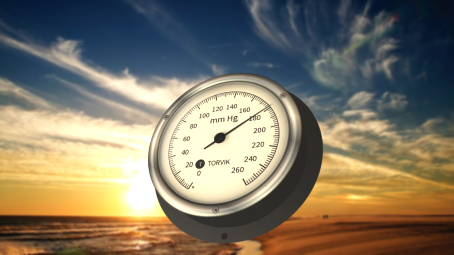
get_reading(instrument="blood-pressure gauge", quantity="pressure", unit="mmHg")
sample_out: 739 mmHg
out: 180 mmHg
